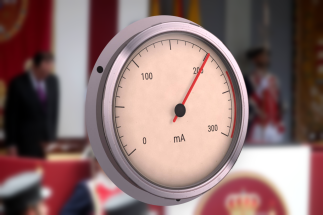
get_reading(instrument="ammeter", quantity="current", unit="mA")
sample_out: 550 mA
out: 200 mA
